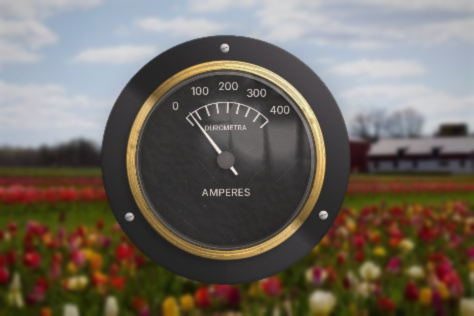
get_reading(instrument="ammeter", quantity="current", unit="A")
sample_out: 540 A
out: 25 A
